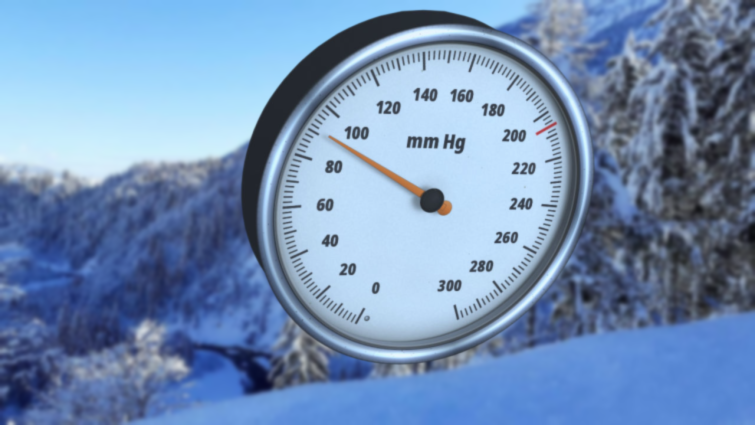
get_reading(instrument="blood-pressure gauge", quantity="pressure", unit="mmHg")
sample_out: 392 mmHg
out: 92 mmHg
